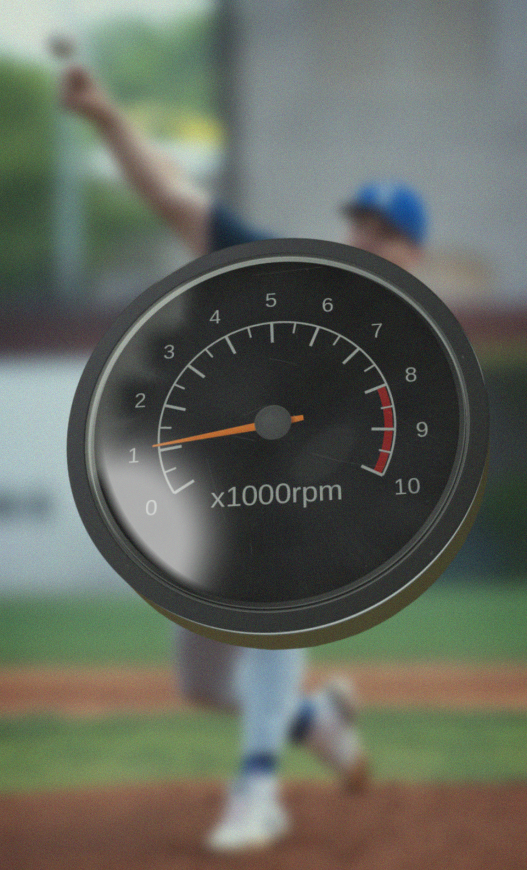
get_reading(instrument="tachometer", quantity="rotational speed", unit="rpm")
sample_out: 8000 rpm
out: 1000 rpm
